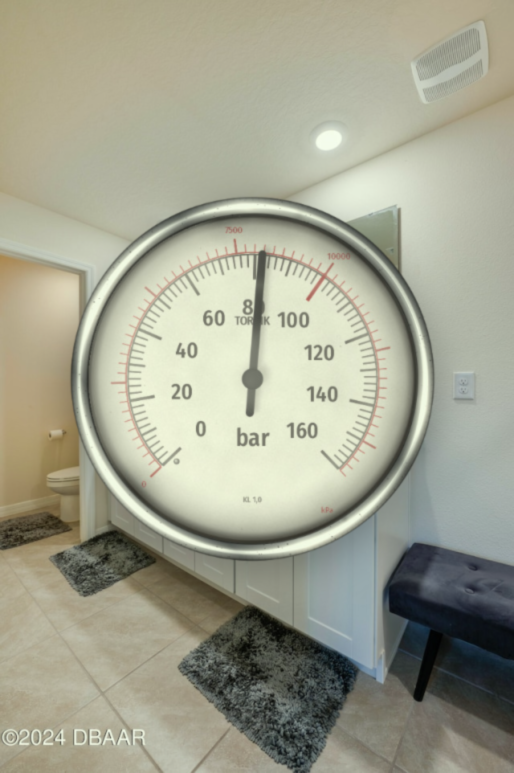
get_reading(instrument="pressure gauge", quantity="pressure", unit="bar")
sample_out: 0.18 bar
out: 82 bar
